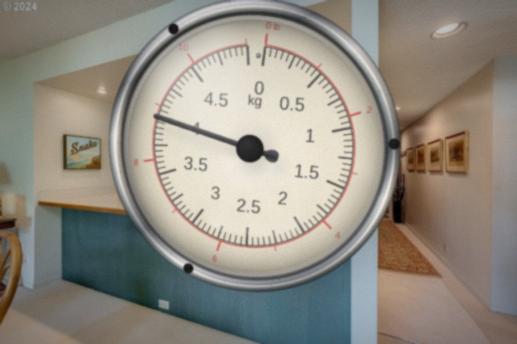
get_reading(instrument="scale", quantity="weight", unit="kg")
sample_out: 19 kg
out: 4 kg
